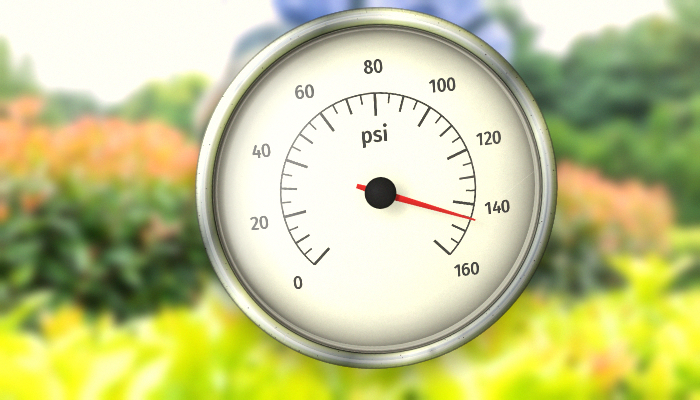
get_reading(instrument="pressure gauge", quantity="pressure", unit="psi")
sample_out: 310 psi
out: 145 psi
